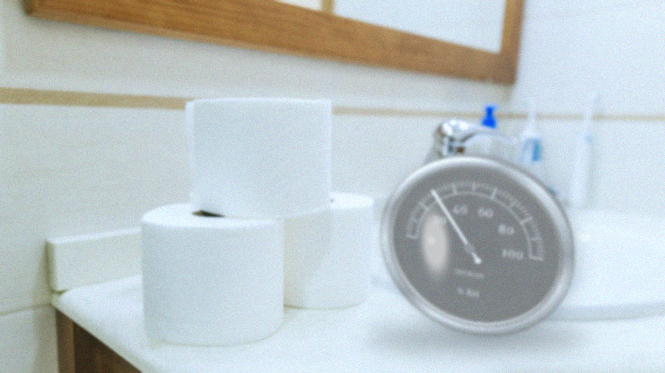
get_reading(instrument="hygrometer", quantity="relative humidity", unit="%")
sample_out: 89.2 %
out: 30 %
